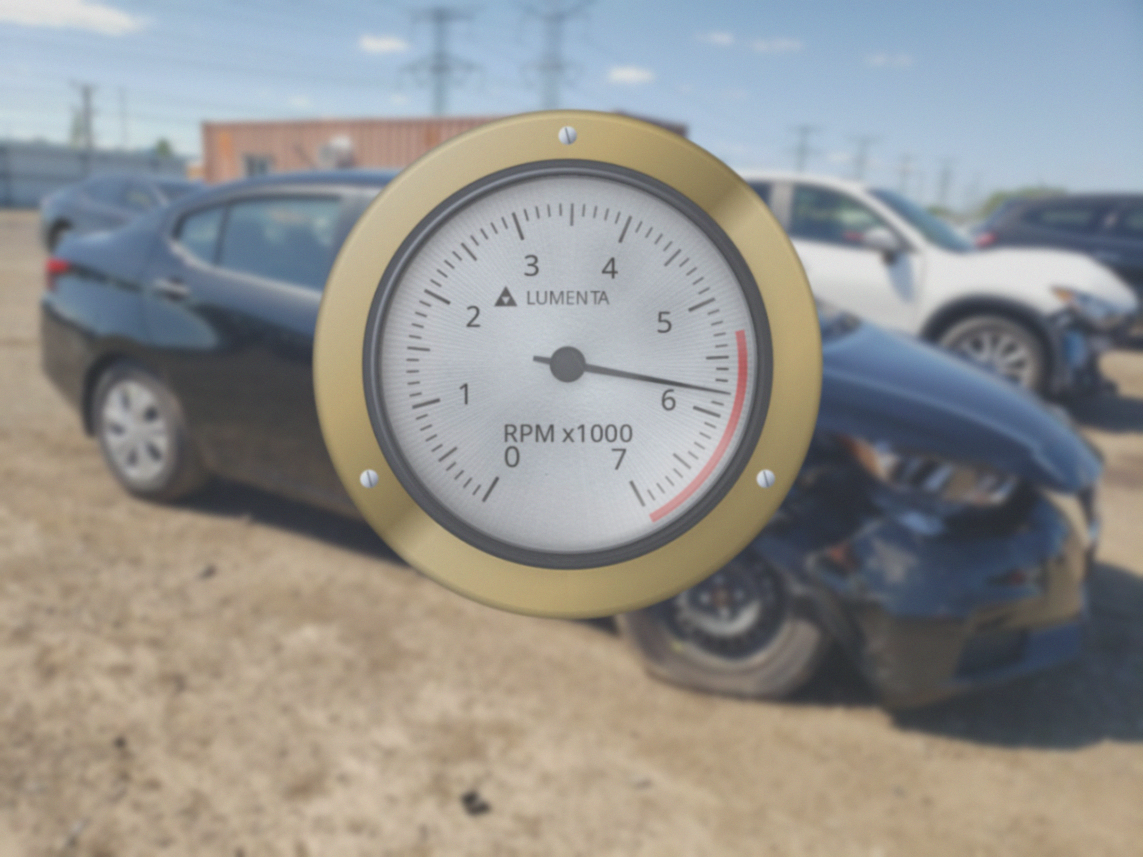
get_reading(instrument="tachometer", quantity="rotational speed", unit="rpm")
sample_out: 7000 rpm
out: 5800 rpm
